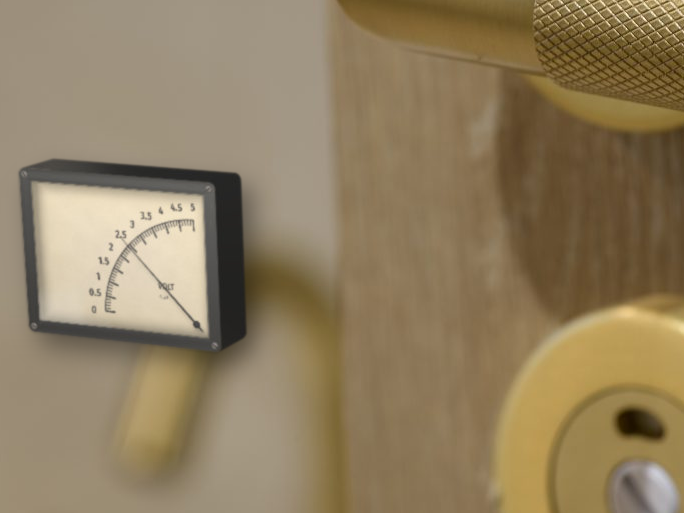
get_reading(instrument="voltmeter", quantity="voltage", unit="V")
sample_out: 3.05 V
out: 2.5 V
